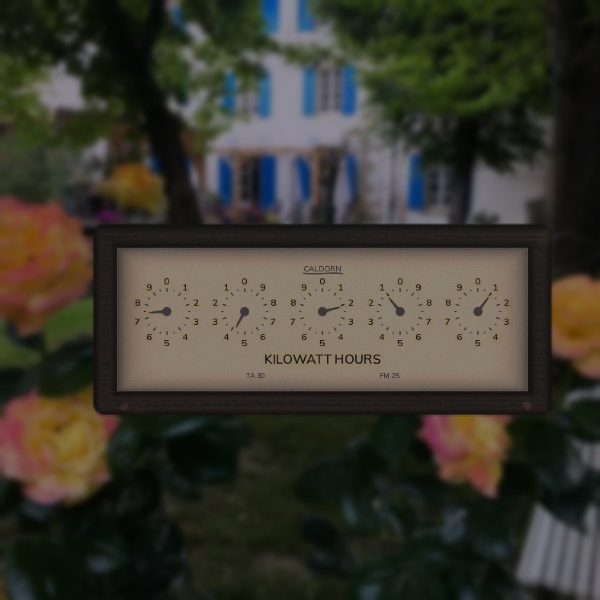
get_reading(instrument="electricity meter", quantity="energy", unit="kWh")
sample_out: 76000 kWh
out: 74211 kWh
